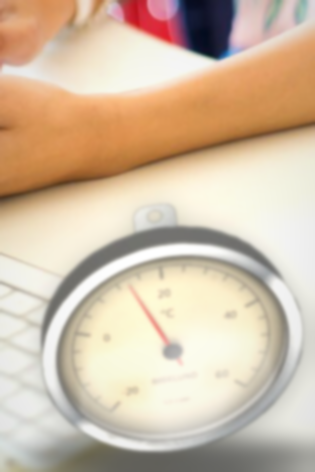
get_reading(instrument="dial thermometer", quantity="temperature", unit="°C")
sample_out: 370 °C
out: 14 °C
